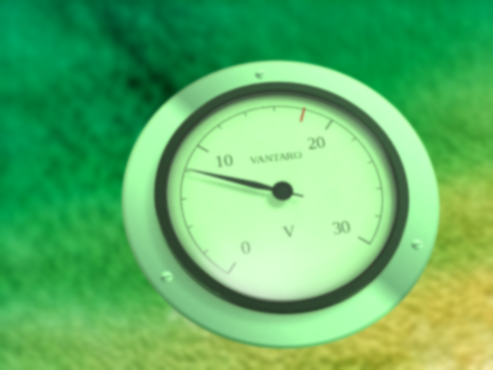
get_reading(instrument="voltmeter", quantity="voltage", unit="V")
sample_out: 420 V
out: 8 V
